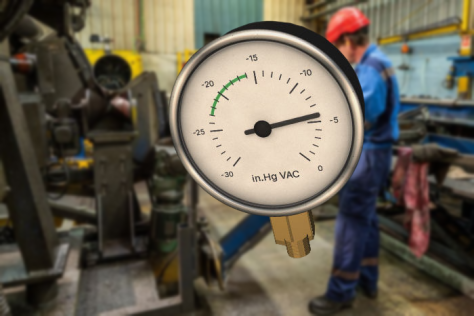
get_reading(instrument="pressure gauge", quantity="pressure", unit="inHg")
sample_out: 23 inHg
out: -6 inHg
